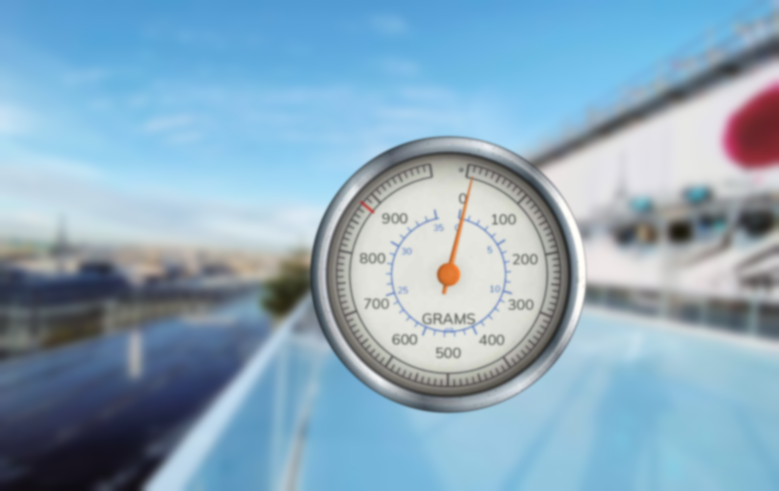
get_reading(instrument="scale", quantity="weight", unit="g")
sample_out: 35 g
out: 10 g
